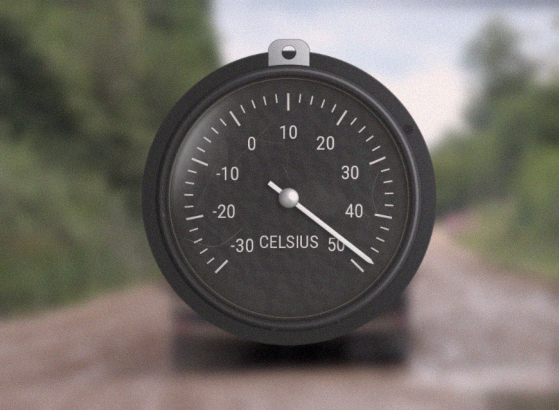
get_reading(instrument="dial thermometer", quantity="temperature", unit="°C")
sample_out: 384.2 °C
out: 48 °C
